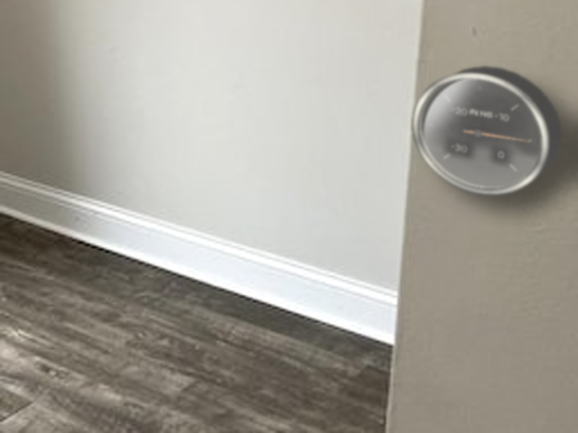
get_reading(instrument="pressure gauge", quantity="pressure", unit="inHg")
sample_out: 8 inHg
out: -5 inHg
